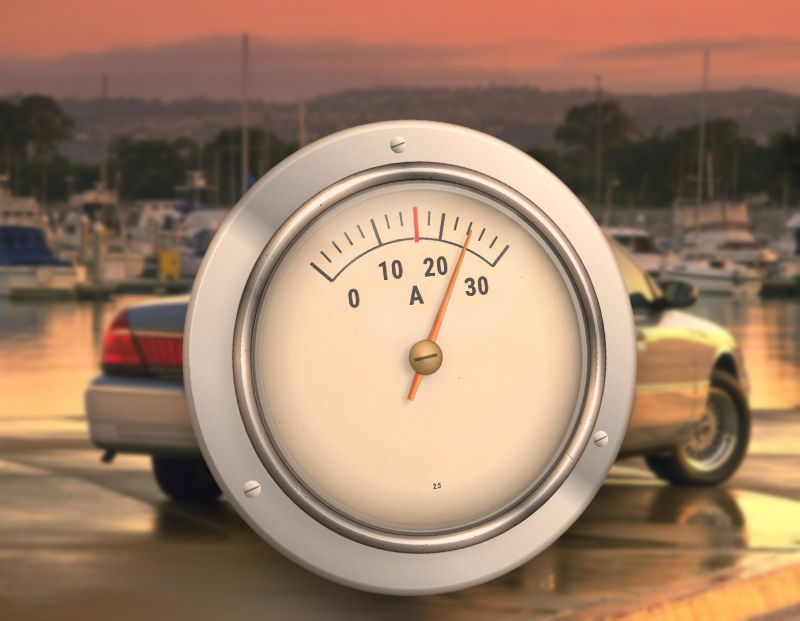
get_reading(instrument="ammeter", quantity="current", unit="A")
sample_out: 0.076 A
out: 24 A
